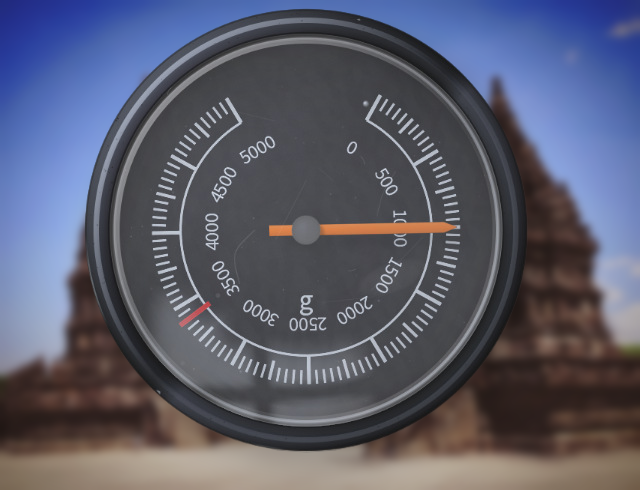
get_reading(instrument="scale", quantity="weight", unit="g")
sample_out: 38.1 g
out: 1000 g
